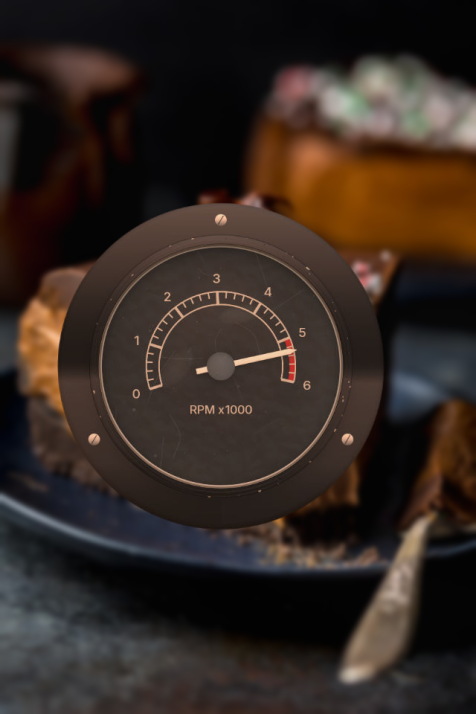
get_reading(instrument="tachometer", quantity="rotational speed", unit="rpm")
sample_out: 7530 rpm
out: 5300 rpm
